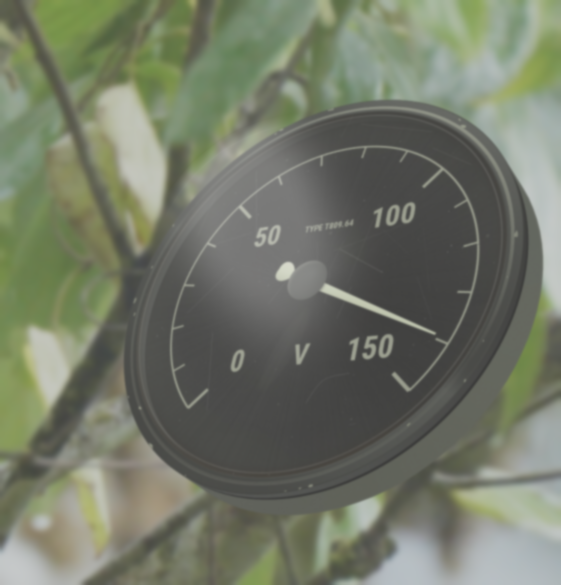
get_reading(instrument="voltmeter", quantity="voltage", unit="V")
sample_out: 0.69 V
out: 140 V
